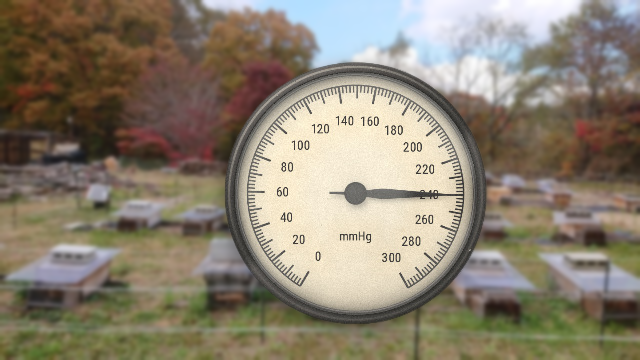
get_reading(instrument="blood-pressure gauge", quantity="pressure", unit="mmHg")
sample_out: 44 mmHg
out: 240 mmHg
